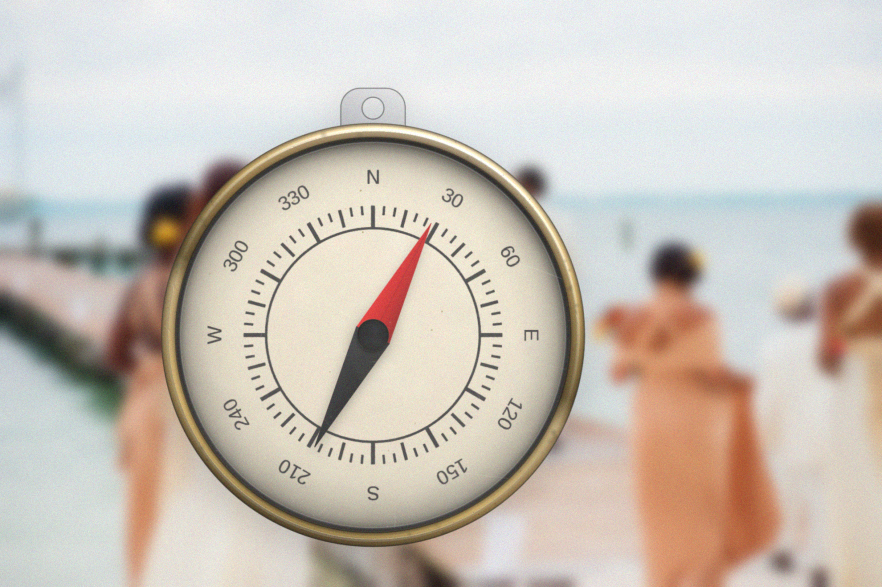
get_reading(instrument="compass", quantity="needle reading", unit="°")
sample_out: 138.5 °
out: 27.5 °
